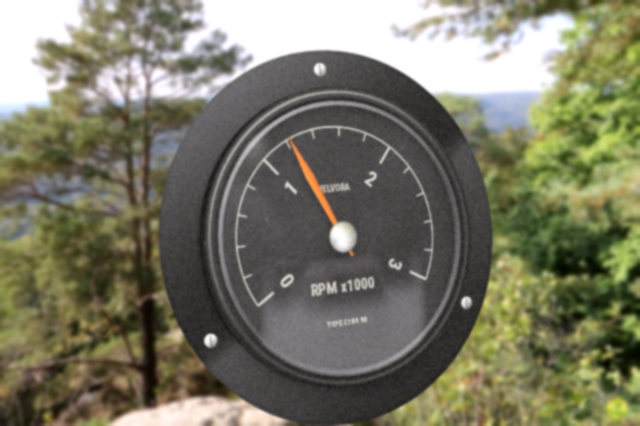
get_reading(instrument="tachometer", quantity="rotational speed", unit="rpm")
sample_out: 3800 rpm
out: 1200 rpm
